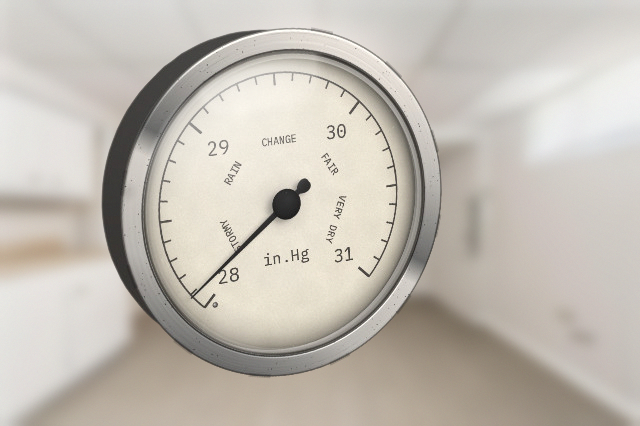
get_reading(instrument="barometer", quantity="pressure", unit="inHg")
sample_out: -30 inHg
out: 28.1 inHg
